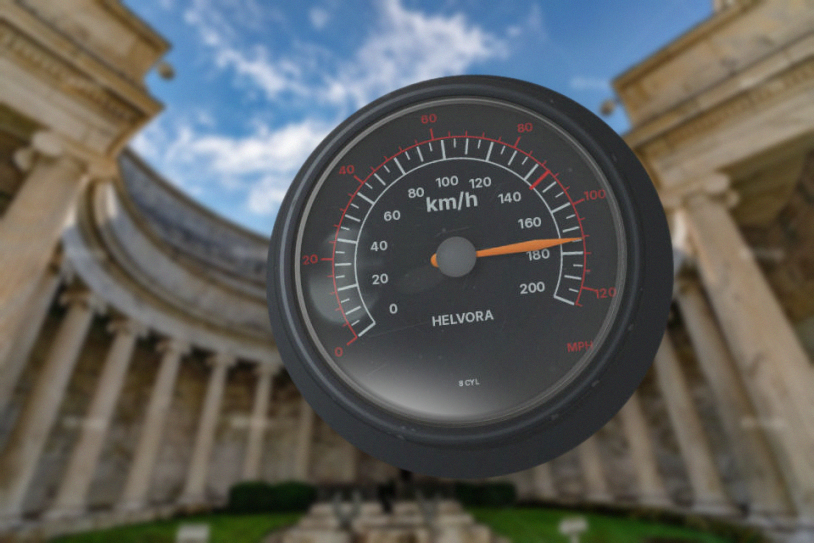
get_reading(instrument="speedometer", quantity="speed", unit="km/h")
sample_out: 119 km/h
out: 175 km/h
